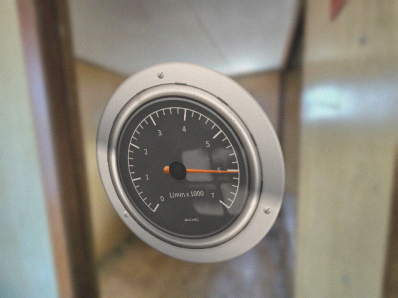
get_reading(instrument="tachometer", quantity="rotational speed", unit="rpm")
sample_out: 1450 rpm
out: 6000 rpm
